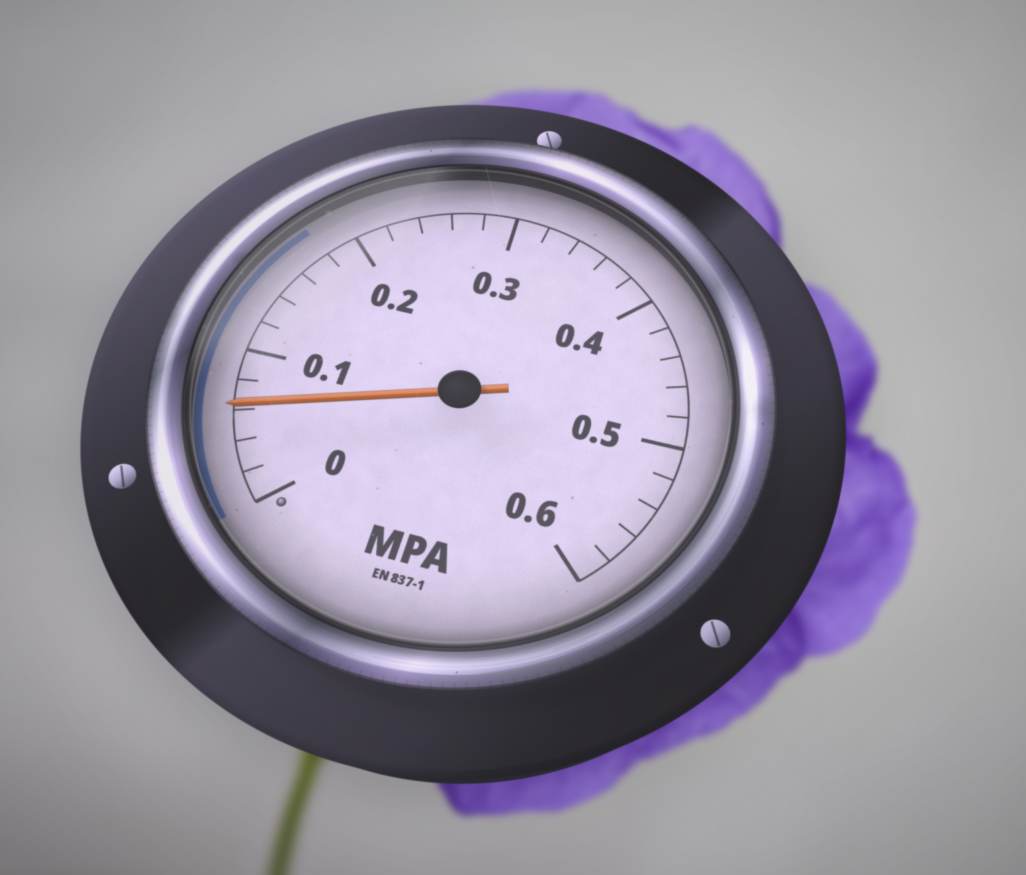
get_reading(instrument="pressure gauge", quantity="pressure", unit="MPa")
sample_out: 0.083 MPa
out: 0.06 MPa
